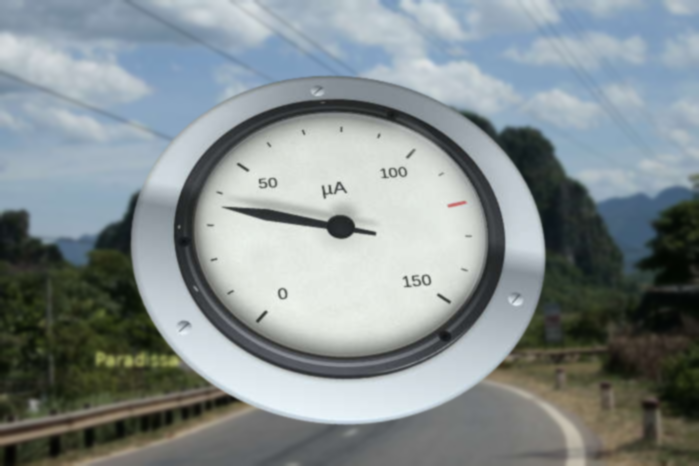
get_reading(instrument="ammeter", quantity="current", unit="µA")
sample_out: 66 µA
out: 35 µA
